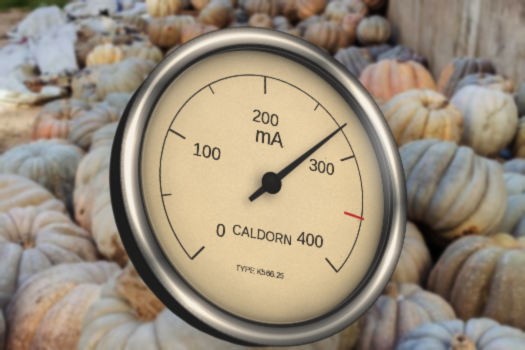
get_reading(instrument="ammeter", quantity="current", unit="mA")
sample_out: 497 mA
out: 275 mA
